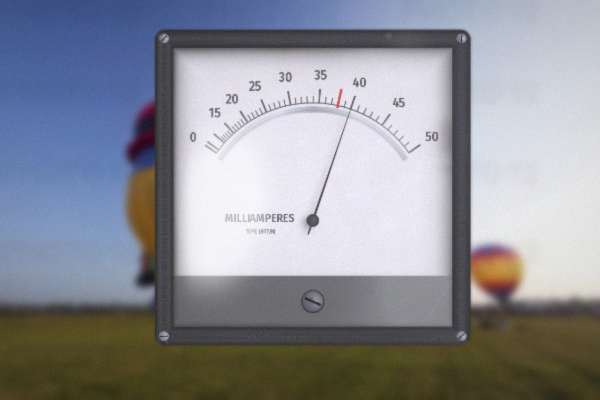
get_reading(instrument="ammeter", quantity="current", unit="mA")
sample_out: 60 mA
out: 40 mA
